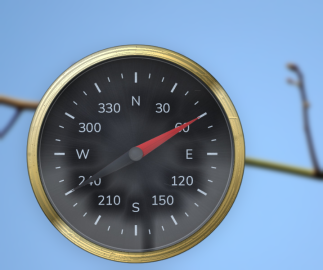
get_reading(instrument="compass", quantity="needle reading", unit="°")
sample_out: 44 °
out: 60 °
